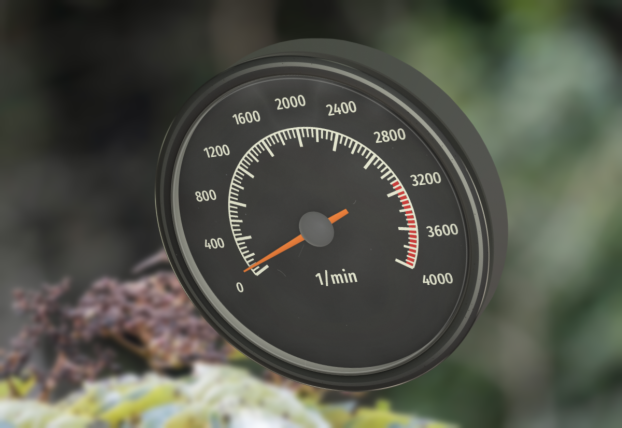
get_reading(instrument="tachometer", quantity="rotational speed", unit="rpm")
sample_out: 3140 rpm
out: 100 rpm
